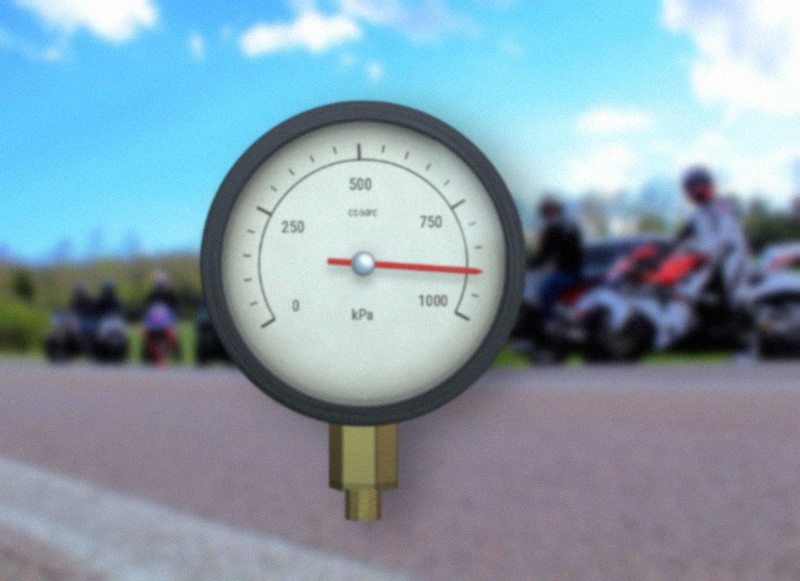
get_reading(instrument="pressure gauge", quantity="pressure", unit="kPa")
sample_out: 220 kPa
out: 900 kPa
